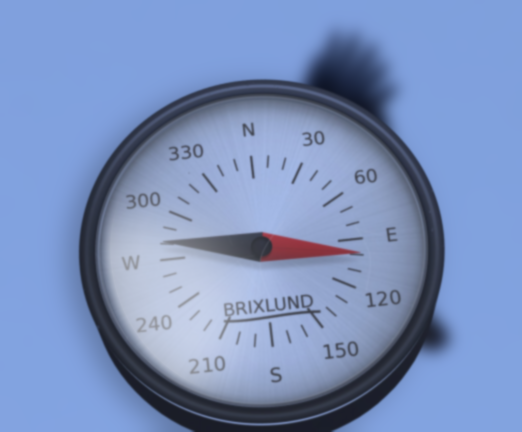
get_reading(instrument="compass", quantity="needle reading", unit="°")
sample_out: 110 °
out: 100 °
